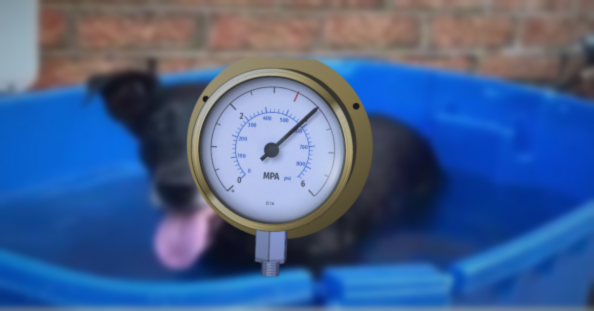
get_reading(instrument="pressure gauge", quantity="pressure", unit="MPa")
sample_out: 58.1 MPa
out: 4 MPa
